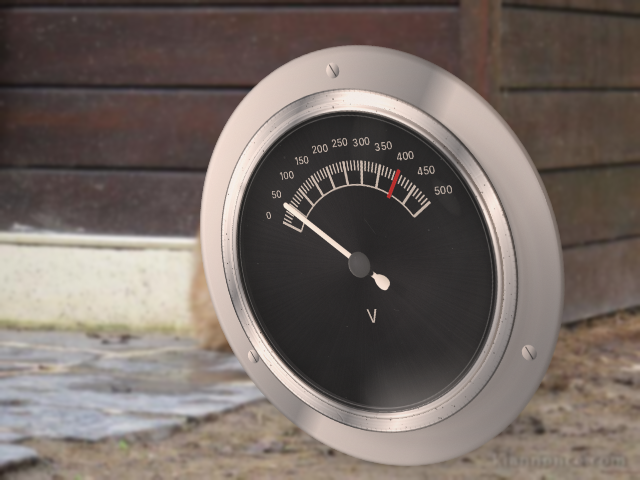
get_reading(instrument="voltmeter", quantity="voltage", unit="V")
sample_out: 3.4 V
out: 50 V
